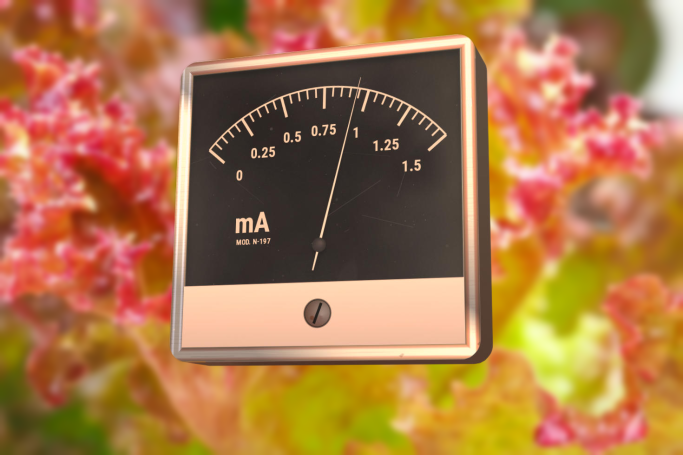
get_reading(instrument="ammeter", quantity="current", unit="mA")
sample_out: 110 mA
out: 0.95 mA
